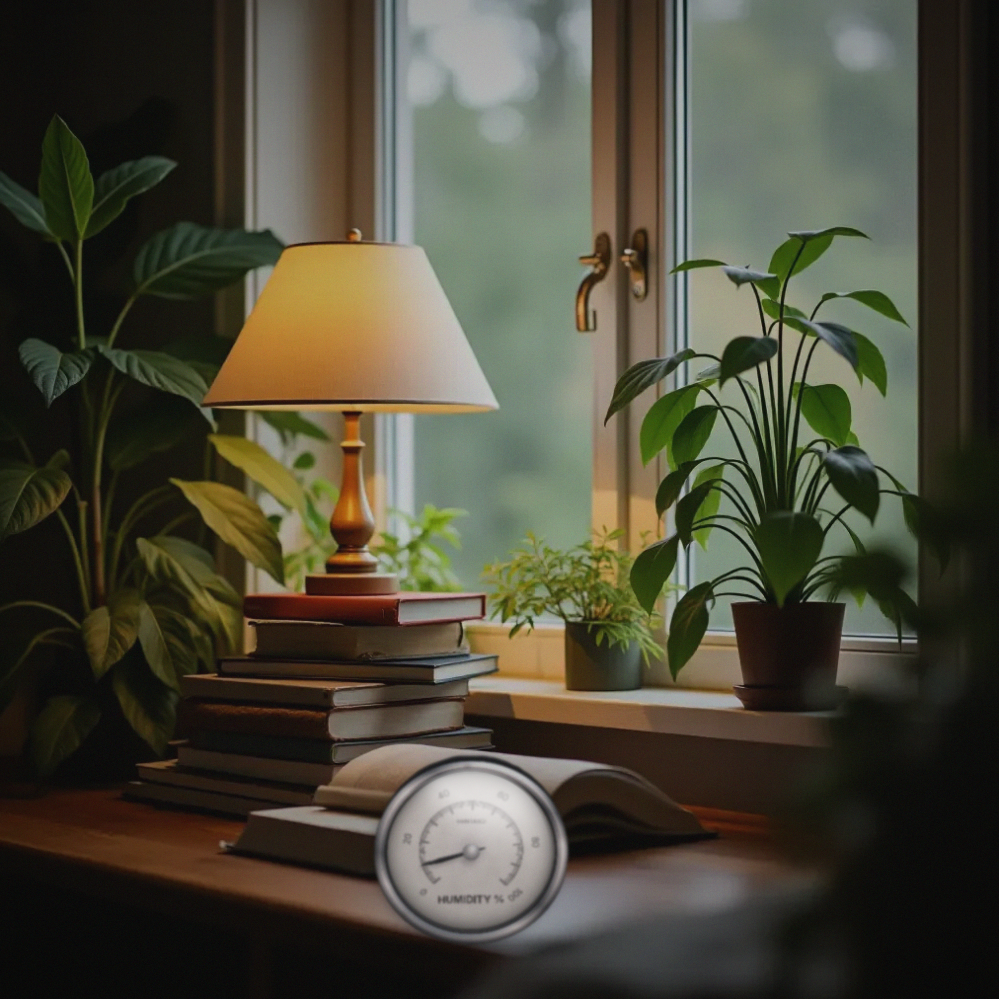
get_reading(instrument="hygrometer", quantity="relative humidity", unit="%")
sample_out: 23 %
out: 10 %
